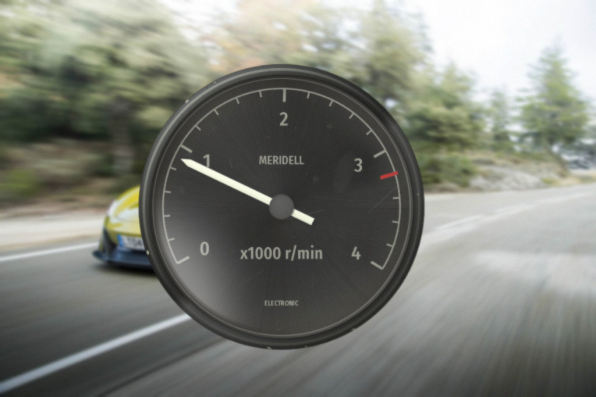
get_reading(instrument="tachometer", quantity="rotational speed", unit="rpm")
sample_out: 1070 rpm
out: 900 rpm
